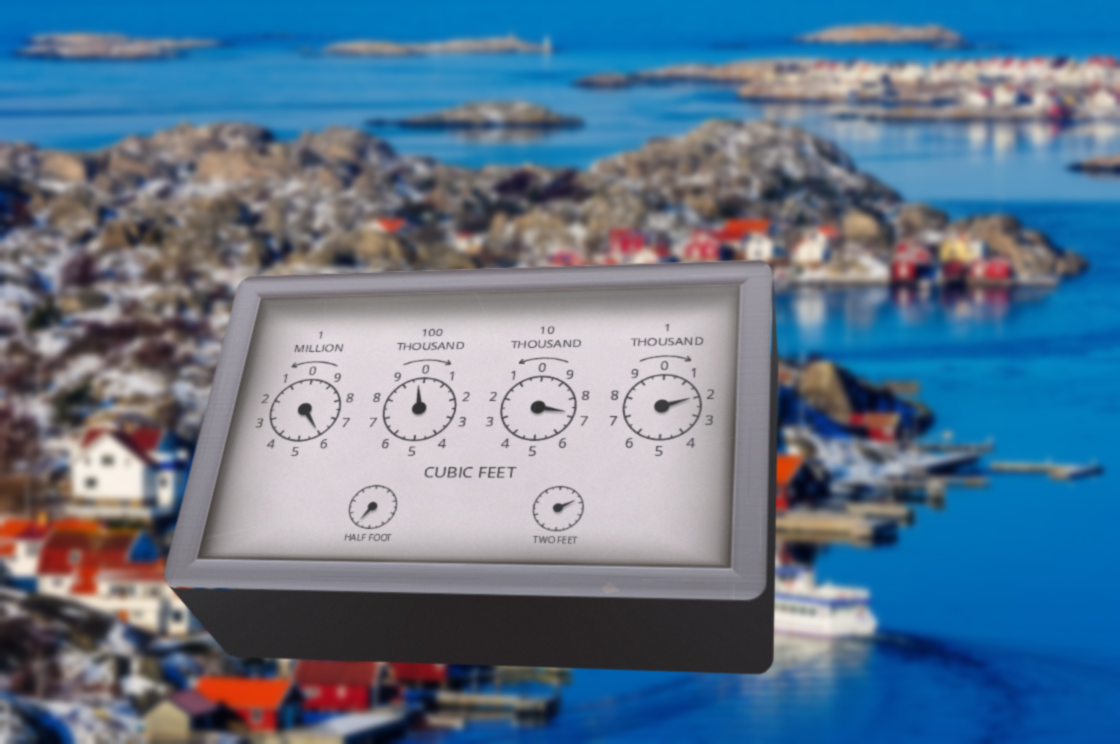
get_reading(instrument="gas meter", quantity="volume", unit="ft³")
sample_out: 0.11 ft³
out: 597200 ft³
